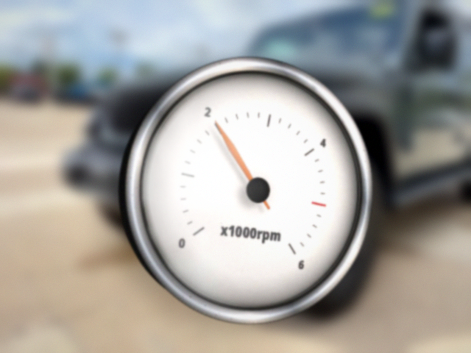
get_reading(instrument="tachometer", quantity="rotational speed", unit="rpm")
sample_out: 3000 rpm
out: 2000 rpm
